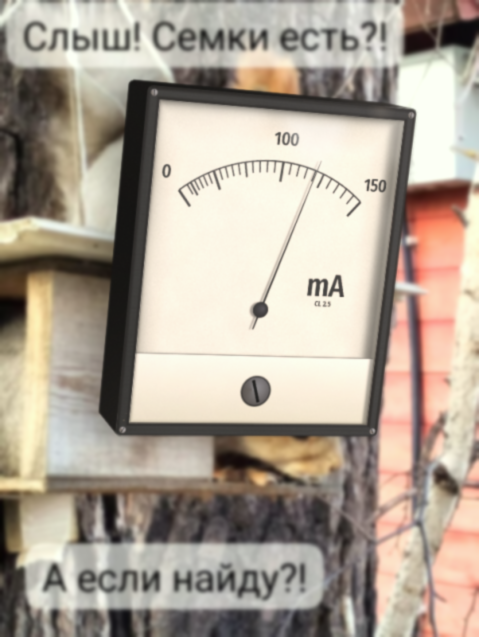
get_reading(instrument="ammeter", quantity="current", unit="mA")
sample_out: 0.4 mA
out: 120 mA
